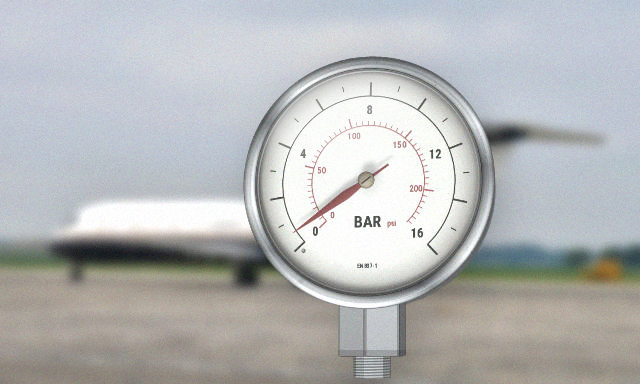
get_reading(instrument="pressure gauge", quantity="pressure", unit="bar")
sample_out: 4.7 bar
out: 0.5 bar
